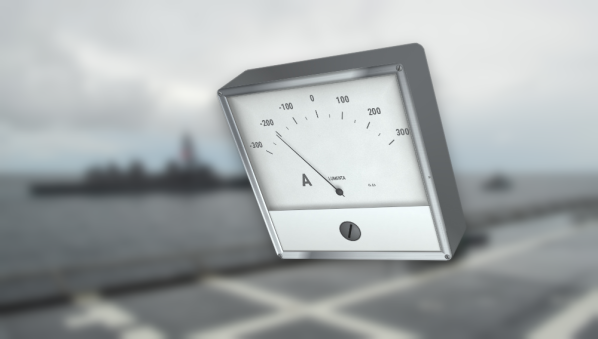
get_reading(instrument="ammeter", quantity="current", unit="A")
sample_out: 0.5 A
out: -200 A
